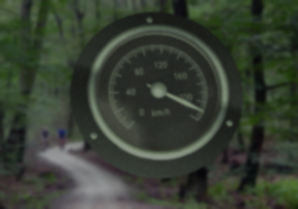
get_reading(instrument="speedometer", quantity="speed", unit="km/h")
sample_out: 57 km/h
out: 210 km/h
